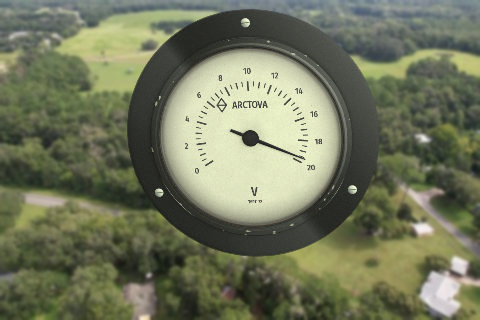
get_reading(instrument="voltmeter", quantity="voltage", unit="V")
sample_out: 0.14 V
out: 19.5 V
